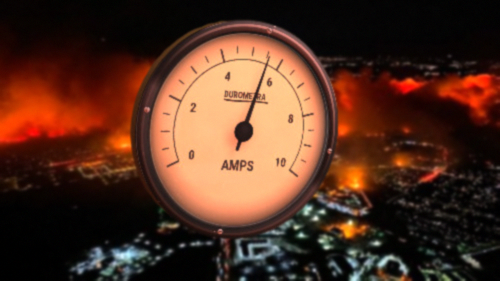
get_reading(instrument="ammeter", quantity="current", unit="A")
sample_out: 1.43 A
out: 5.5 A
